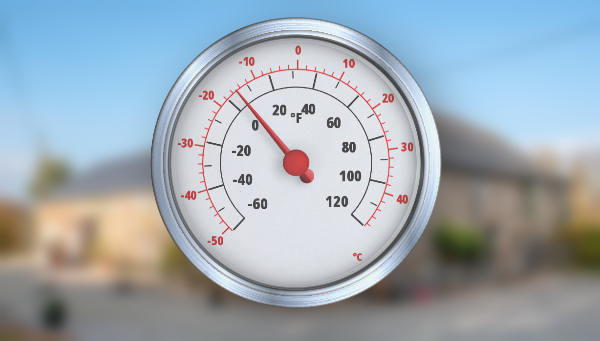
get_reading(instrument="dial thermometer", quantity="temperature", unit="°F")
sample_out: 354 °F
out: 5 °F
